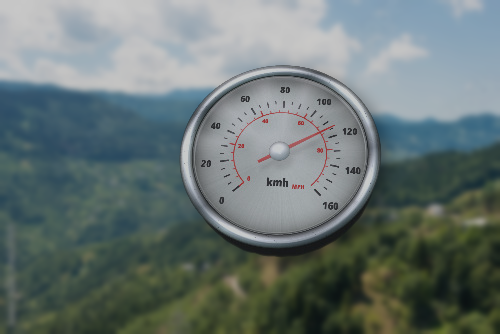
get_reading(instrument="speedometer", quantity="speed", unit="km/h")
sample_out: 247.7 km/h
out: 115 km/h
